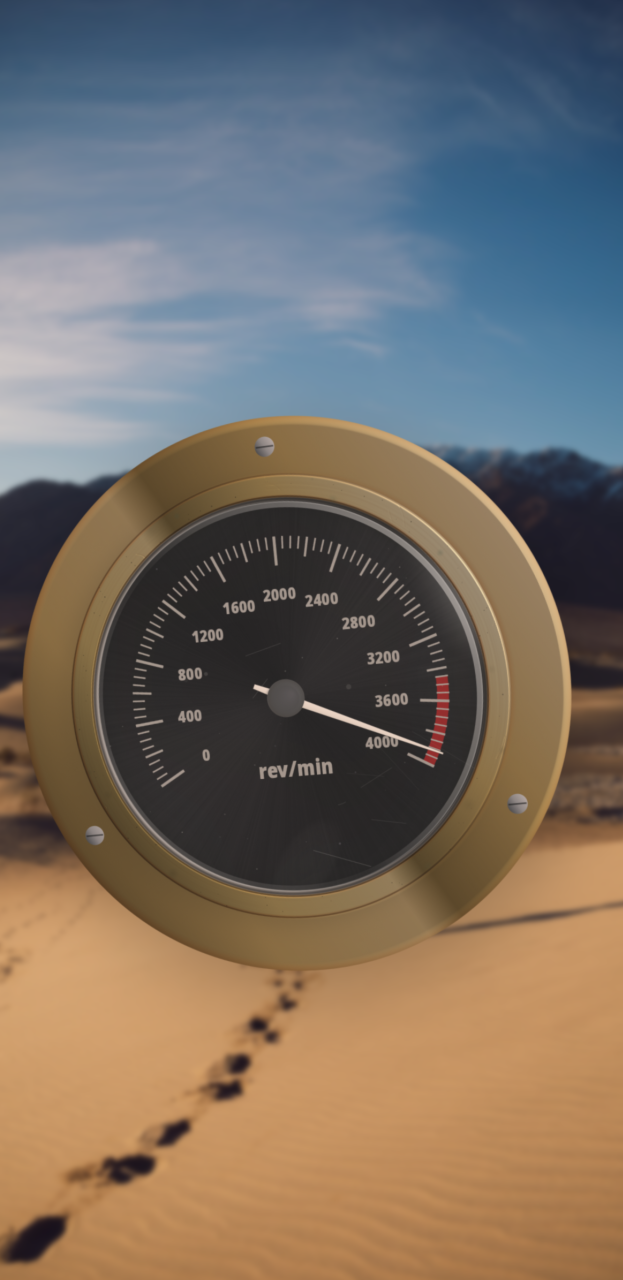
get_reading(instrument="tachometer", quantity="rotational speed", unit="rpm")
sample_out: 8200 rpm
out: 3900 rpm
